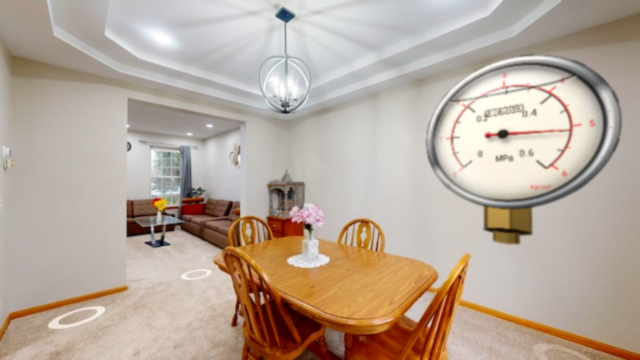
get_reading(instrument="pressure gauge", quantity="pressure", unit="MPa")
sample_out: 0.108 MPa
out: 0.5 MPa
